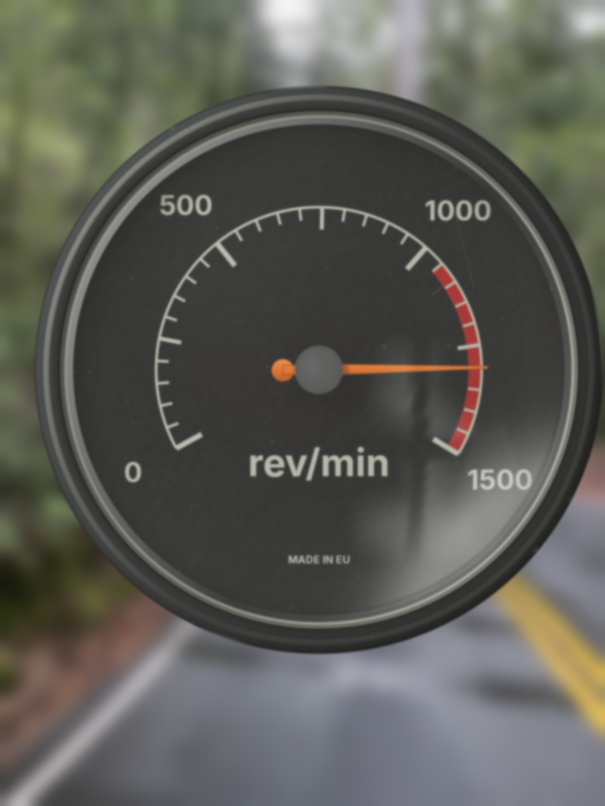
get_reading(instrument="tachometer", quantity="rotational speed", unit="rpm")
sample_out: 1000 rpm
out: 1300 rpm
